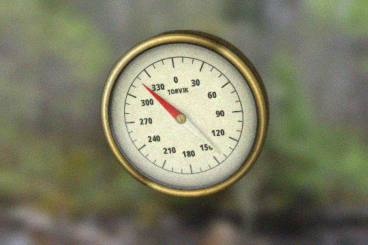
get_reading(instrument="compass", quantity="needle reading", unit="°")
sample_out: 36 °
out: 320 °
